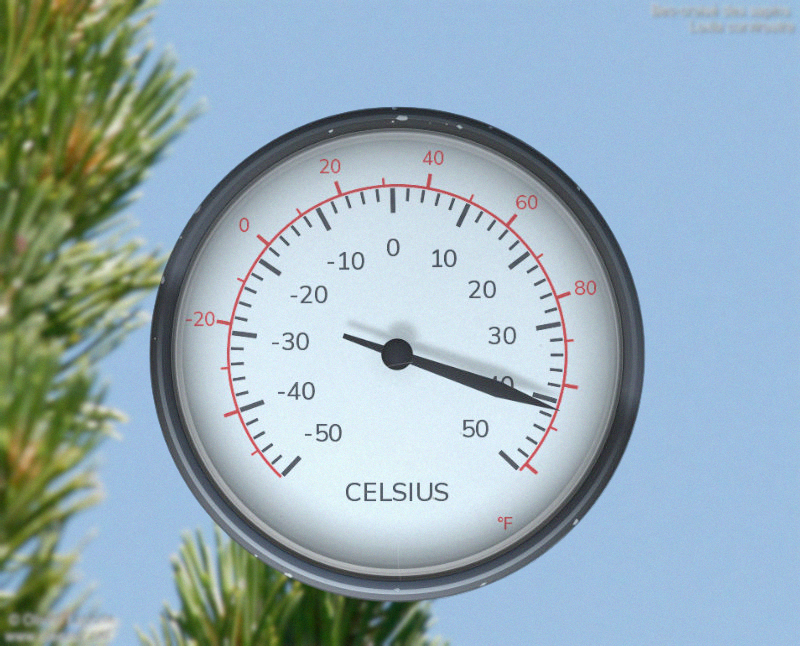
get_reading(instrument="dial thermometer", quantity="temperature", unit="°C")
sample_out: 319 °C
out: 41 °C
